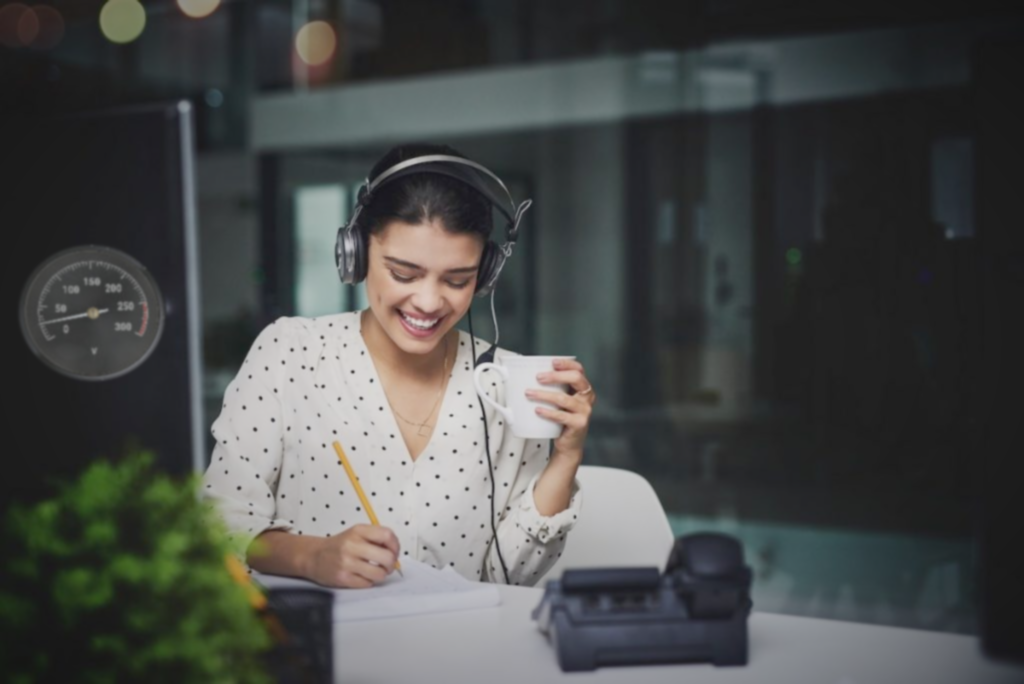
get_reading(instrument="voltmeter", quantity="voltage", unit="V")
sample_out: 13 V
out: 25 V
